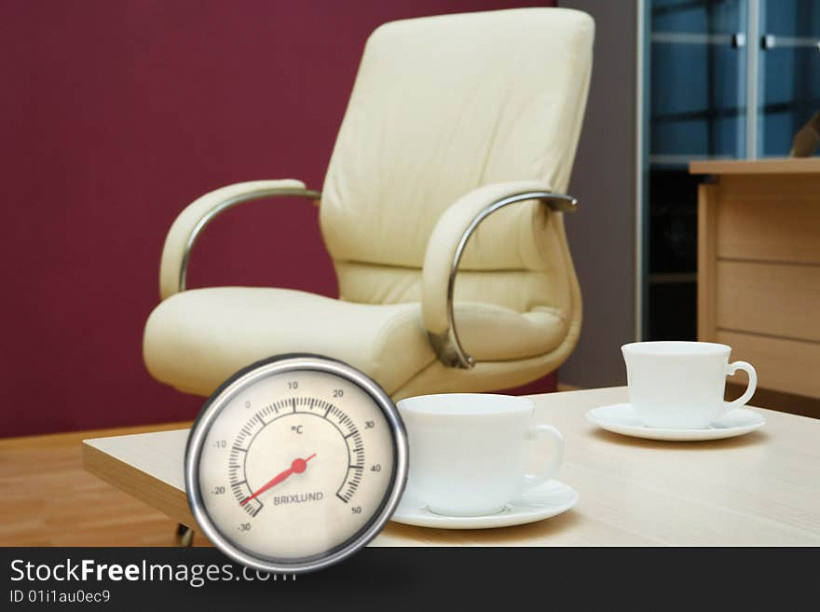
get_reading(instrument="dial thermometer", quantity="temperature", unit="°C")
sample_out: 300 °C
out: -25 °C
